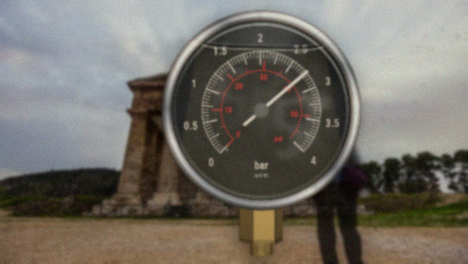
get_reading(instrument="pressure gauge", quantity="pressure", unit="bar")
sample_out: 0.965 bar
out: 2.75 bar
